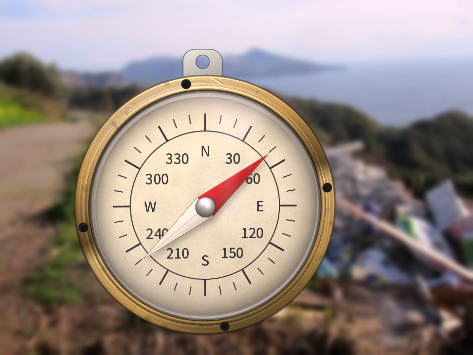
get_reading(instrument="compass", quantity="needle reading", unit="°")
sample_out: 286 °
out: 50 °
